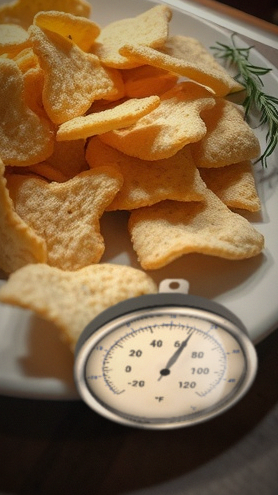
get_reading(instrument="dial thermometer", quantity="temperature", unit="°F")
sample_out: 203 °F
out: 60 °F
